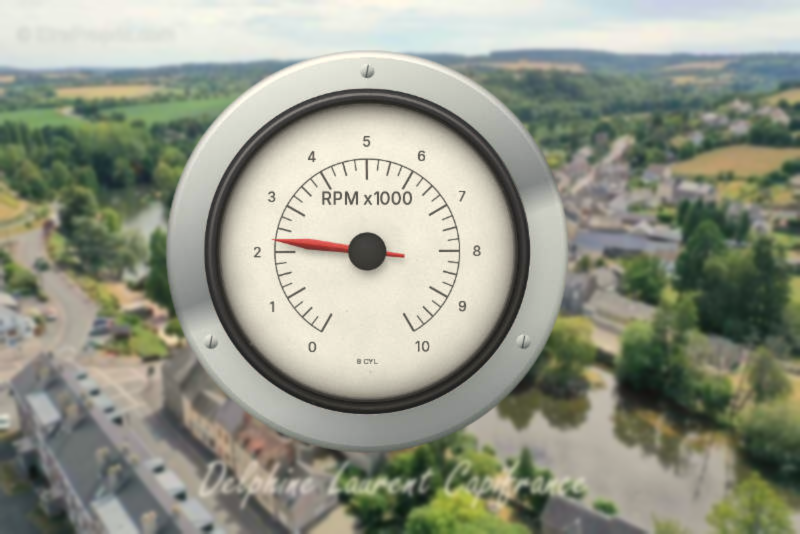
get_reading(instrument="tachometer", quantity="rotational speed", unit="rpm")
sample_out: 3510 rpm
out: 2250 rpm
